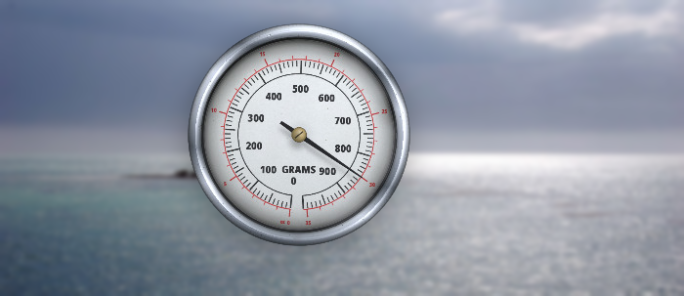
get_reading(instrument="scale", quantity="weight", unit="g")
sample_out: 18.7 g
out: 850 g
